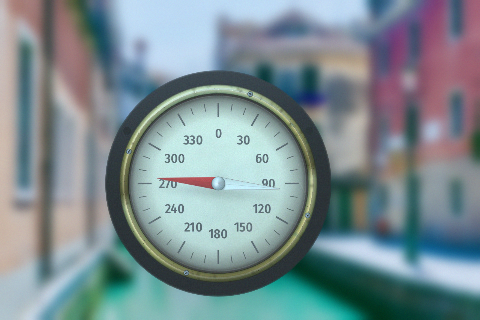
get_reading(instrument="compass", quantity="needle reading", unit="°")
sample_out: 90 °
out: 275 °
